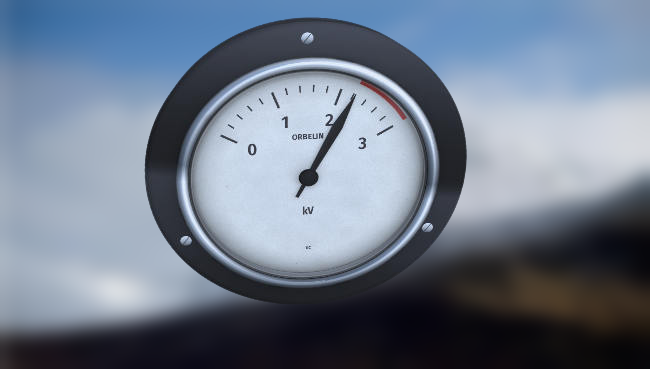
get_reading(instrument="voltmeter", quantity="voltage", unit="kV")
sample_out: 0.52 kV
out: 2.2 kV
